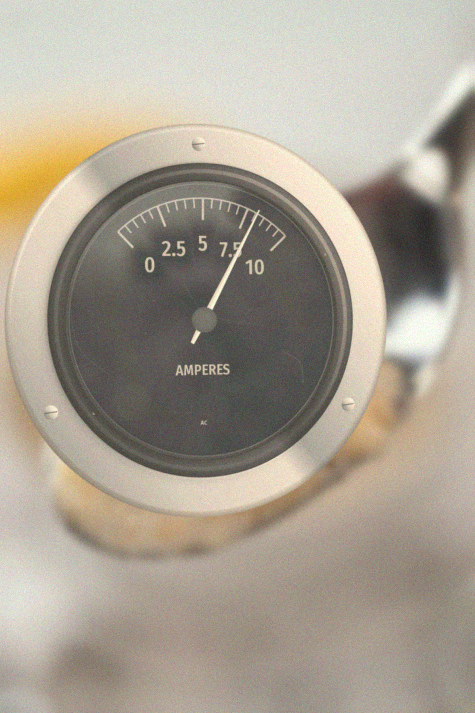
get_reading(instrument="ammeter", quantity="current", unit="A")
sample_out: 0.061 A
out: 8 A
